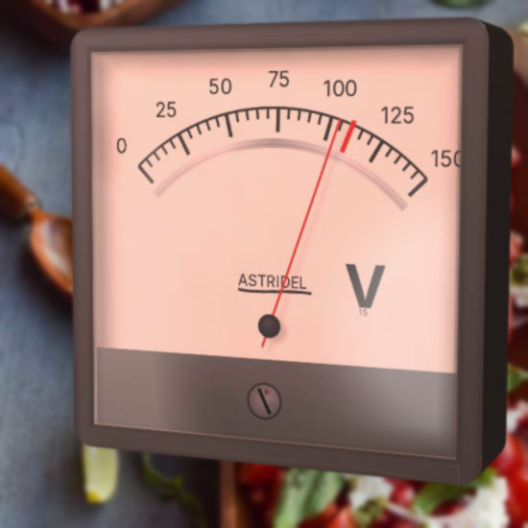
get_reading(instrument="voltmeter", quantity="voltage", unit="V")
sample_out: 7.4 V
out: 105 V
